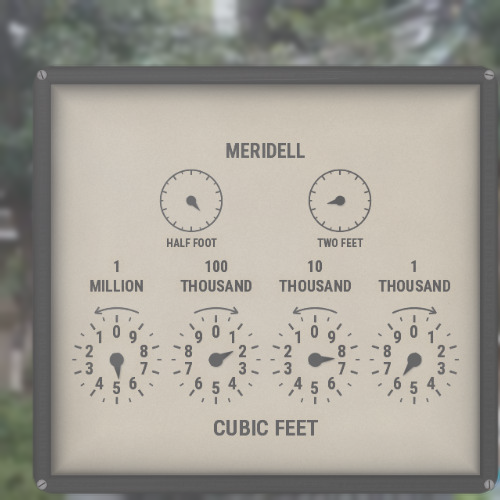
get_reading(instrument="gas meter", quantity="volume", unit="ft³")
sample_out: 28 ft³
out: 517600 ft³
